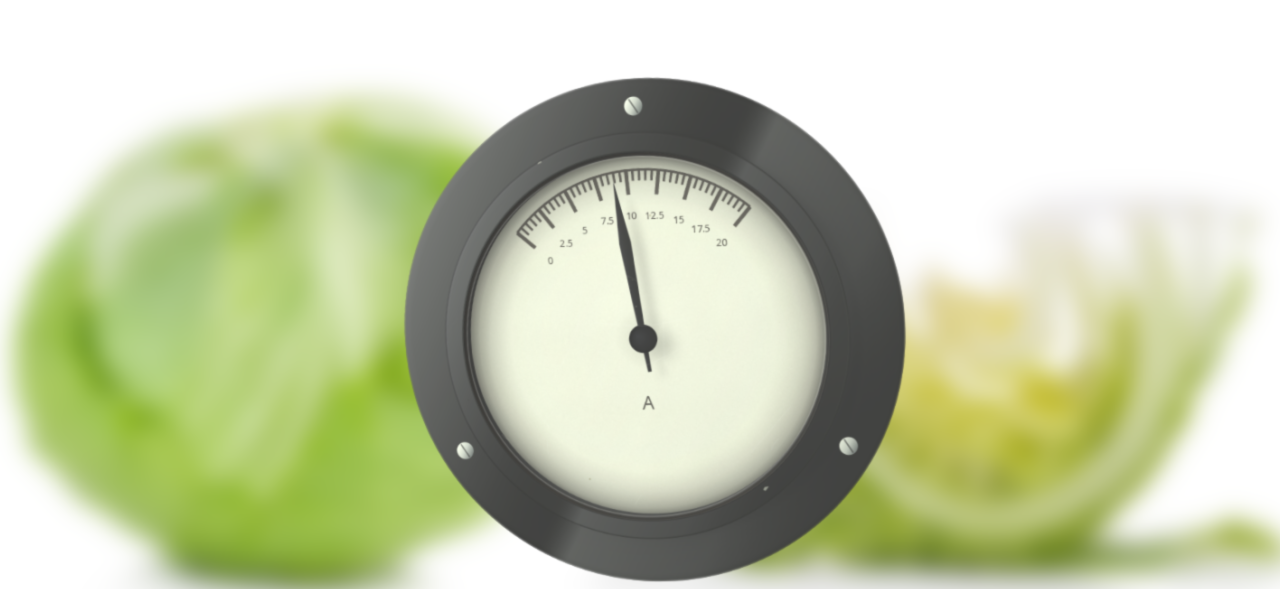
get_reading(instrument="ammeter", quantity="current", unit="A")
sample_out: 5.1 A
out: 9 A
